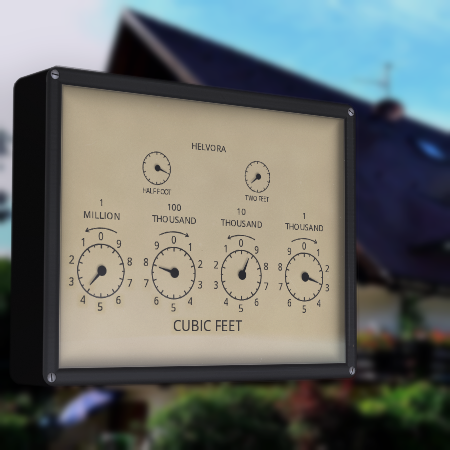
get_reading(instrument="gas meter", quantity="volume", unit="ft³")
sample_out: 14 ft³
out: 379300 ft³
